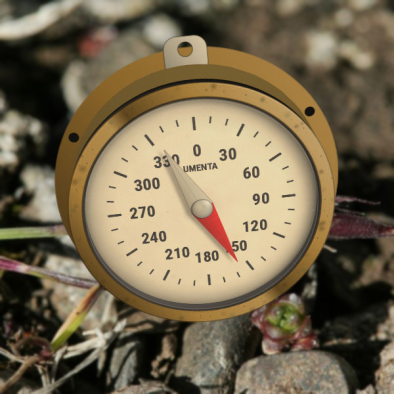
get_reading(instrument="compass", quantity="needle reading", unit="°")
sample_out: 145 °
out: 155 °
